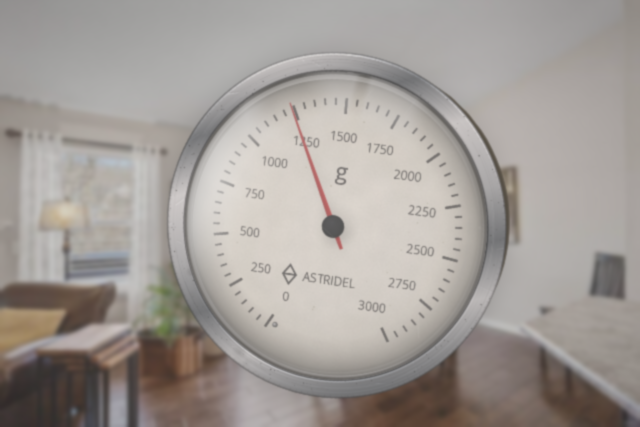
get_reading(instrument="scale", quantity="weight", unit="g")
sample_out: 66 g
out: 1250 g
